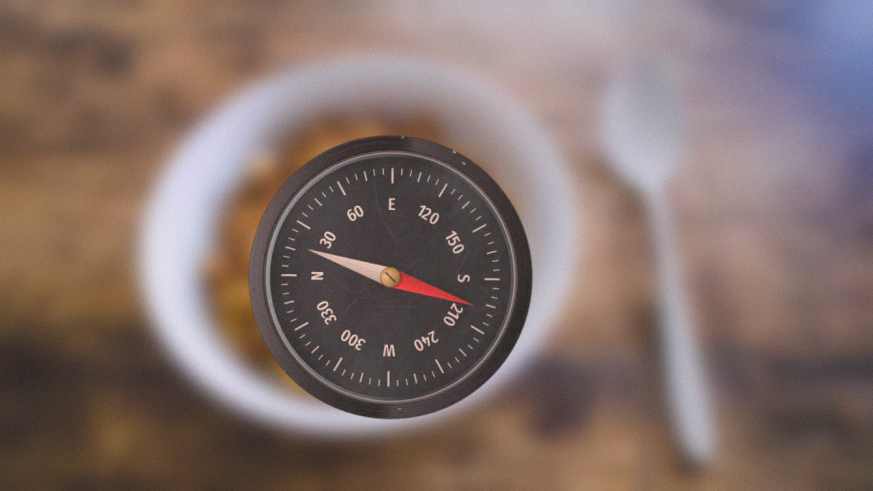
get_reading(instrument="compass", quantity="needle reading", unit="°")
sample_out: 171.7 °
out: 197.5 °
